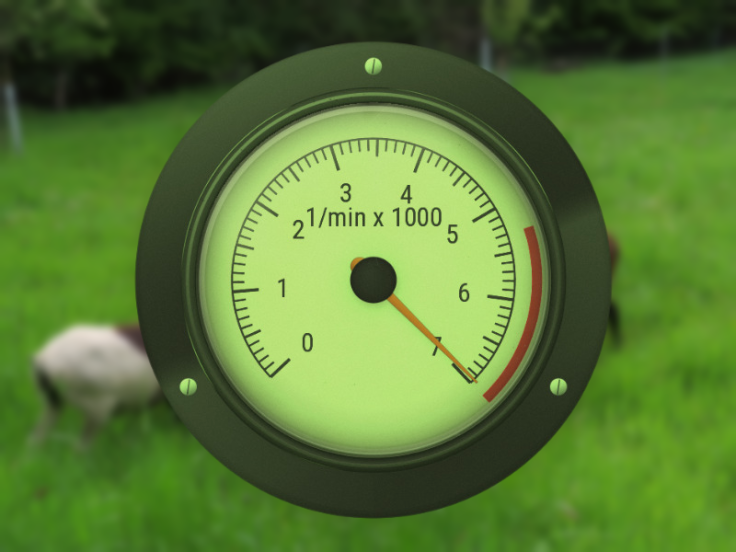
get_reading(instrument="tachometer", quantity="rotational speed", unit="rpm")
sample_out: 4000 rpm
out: 6950 rpm
